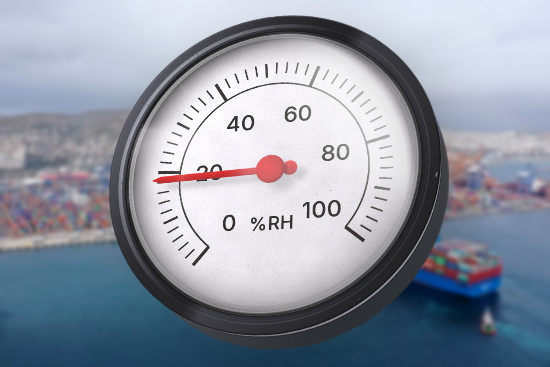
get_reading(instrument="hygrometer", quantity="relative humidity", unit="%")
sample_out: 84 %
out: 18 %
